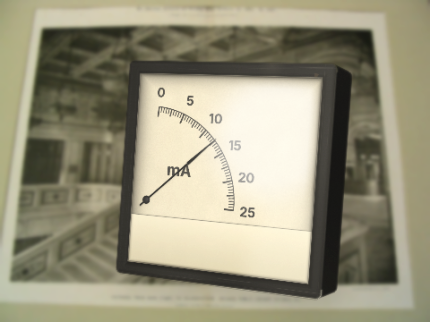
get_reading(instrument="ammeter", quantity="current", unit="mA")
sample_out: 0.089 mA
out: 12.5 mA
